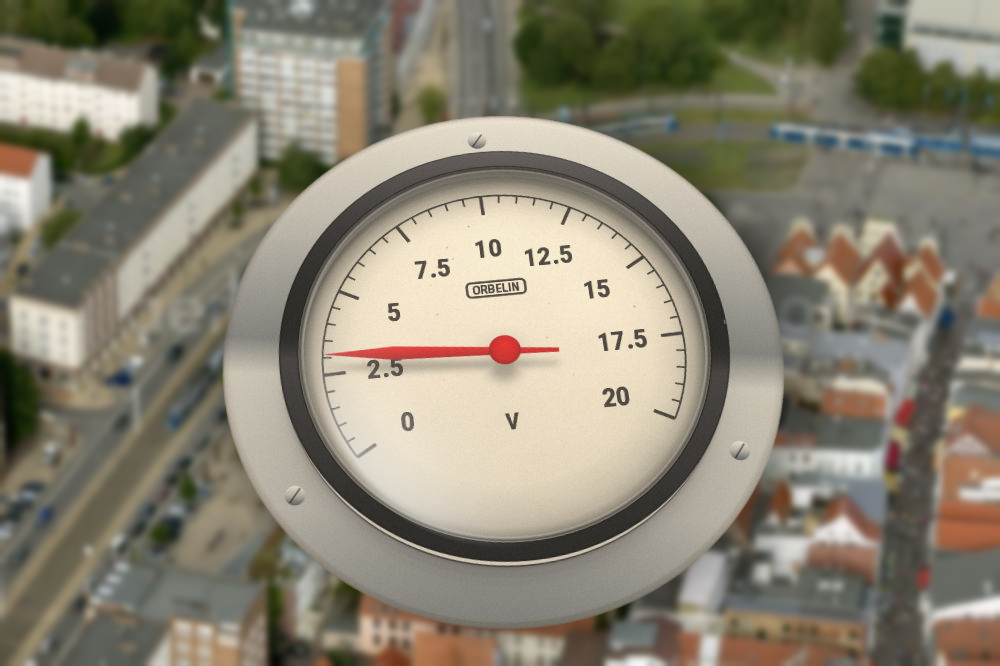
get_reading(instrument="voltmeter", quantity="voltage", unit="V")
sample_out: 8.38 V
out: 3 V
